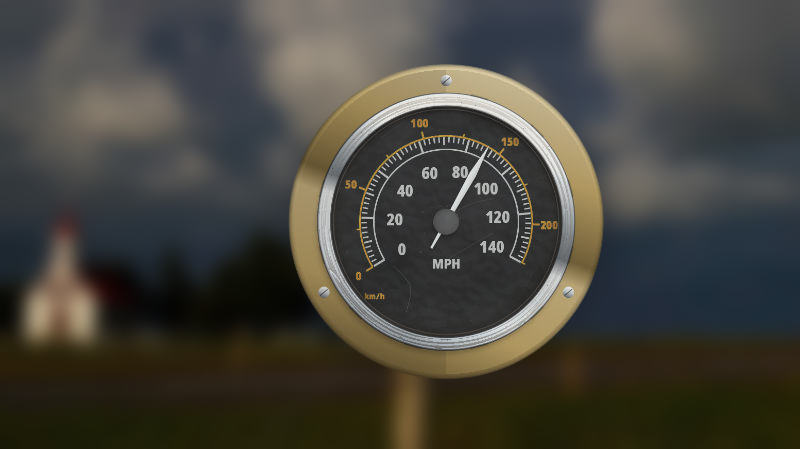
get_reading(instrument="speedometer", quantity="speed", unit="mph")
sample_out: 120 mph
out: 88 mph
